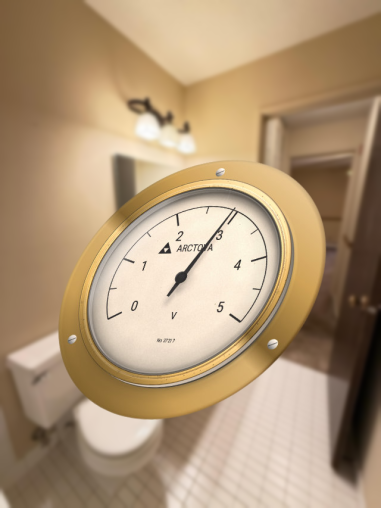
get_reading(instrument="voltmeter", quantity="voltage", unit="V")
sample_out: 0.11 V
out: 3 V
